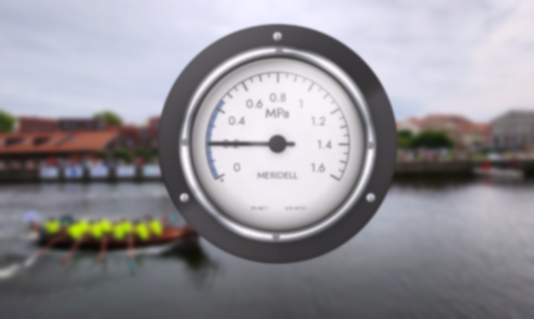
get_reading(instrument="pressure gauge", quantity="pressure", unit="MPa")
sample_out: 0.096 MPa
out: 0.2 MPa
